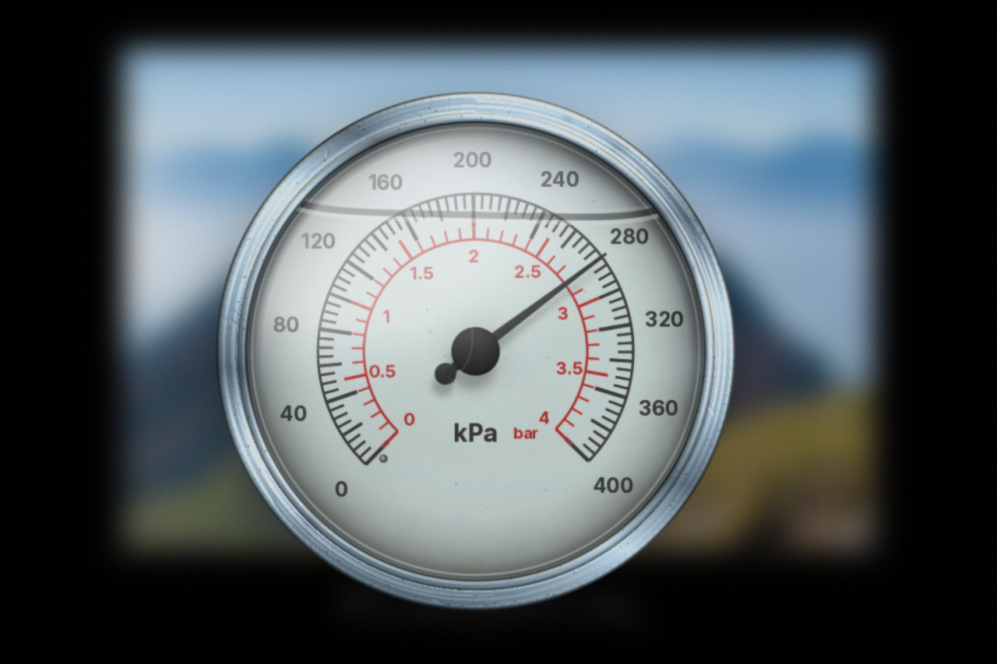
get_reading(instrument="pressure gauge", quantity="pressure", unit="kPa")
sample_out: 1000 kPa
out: 280 kPa
